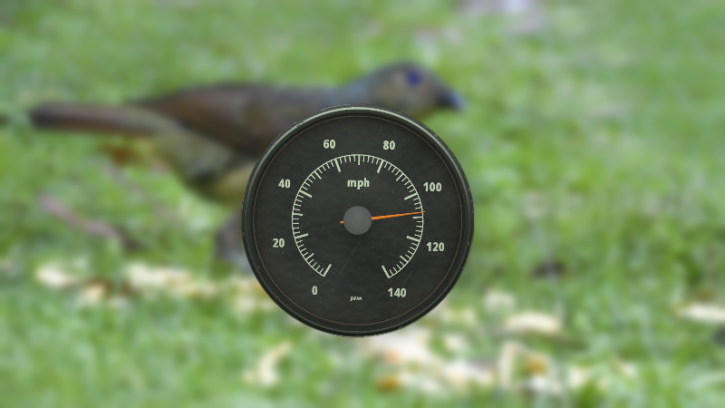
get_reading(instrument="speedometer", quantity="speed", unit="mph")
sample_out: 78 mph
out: 108 mph
